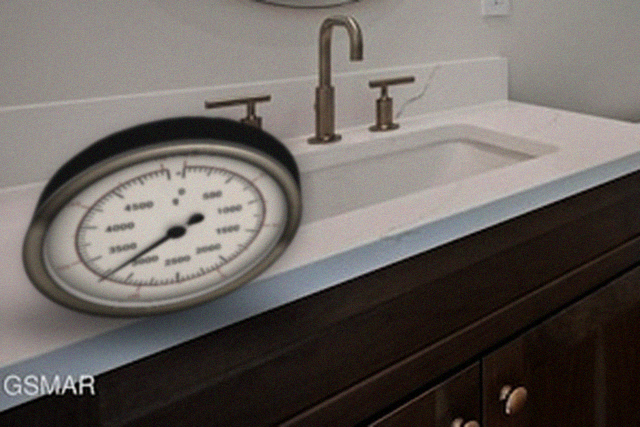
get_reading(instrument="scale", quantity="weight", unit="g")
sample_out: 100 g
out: 3250 g
